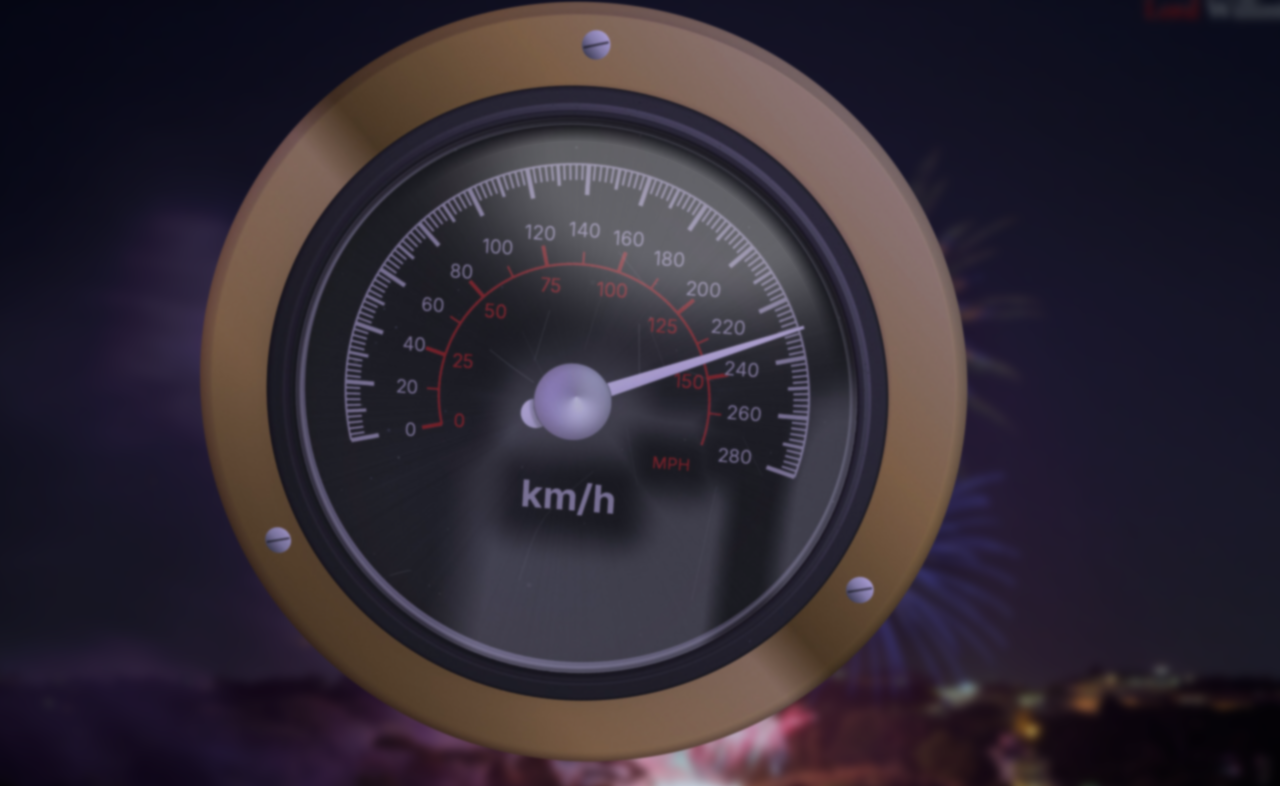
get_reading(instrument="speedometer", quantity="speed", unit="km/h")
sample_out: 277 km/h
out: 230 km/h
